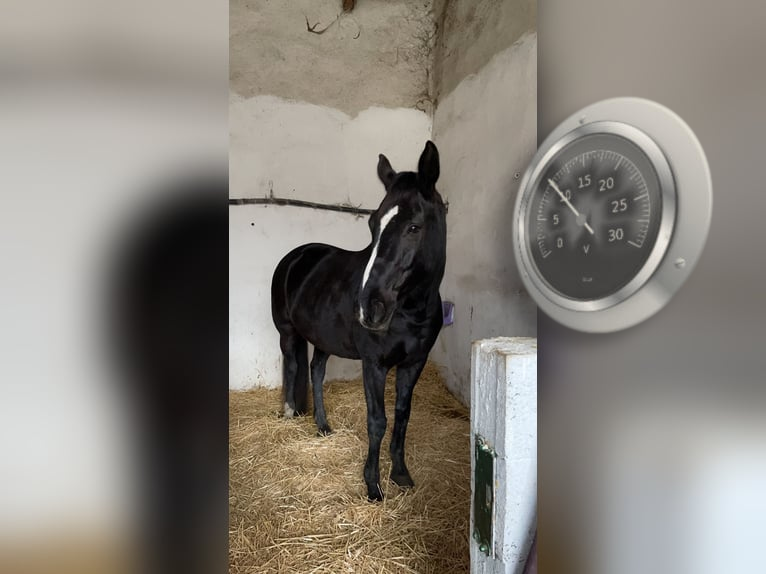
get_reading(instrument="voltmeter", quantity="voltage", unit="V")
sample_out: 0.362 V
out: 10 V
